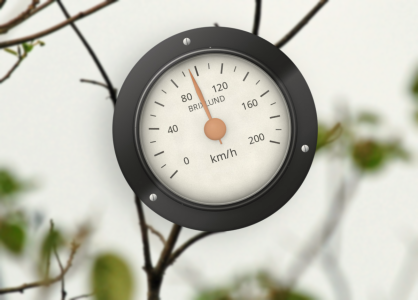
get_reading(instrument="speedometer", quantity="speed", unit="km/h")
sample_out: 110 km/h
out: 95 km/h
